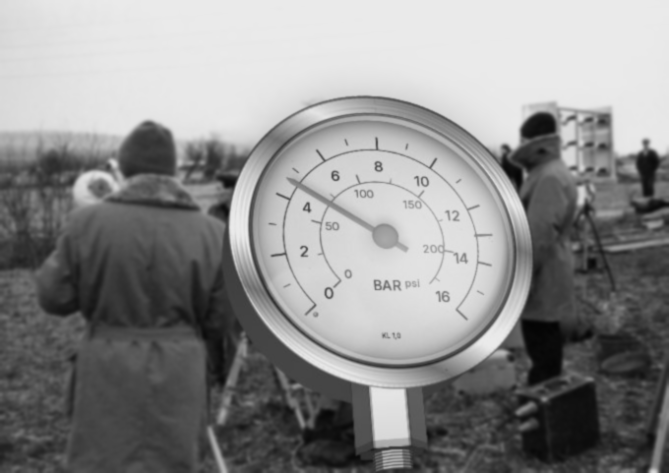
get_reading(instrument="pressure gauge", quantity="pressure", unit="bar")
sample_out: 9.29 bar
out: 4.5 bar
